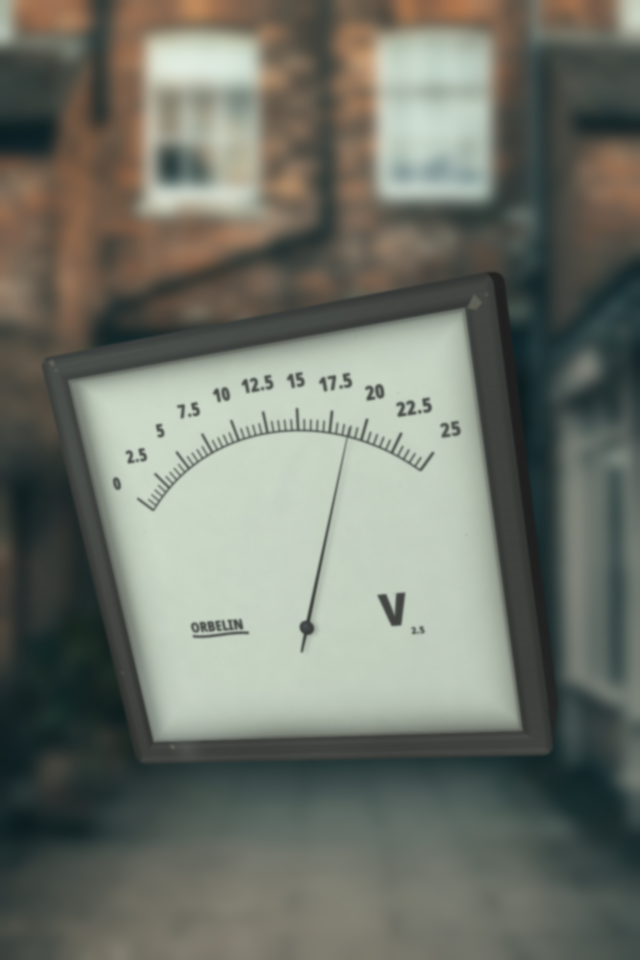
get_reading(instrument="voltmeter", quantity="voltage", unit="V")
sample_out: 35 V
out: 19 V
